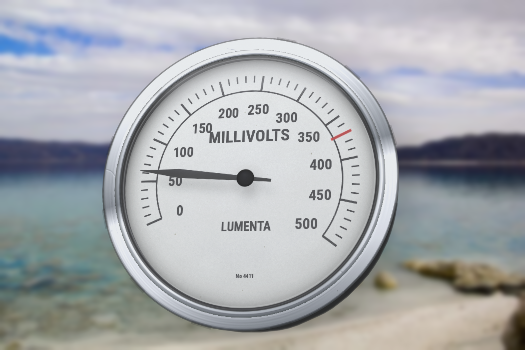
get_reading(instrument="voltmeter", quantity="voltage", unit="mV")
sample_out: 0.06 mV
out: 60 mV
